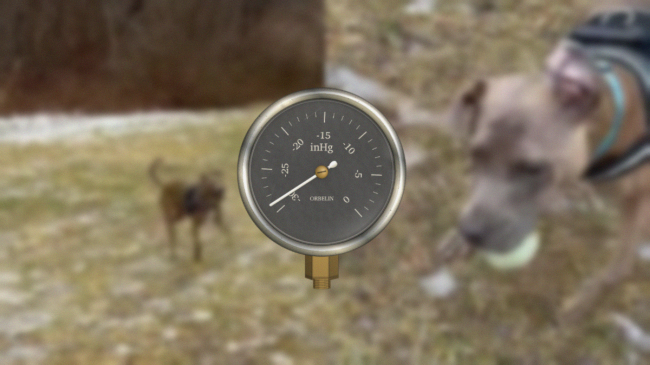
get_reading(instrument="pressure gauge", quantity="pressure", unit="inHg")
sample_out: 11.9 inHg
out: -29 inHg
